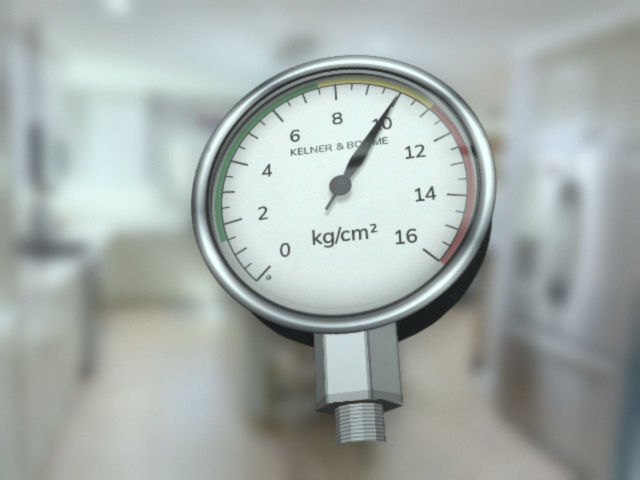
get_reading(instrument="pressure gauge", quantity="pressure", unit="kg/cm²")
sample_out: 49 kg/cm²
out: 10 kg/cm²
